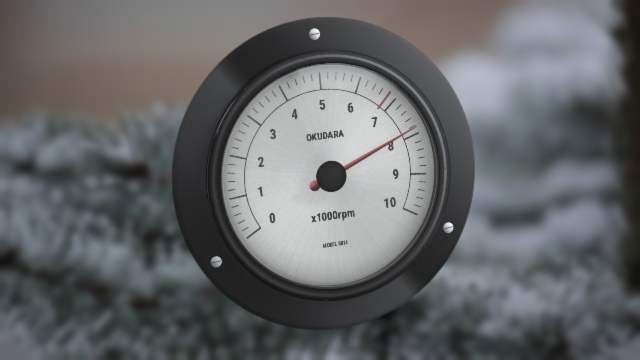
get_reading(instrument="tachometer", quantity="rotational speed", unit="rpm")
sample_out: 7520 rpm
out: 7800 rpm
